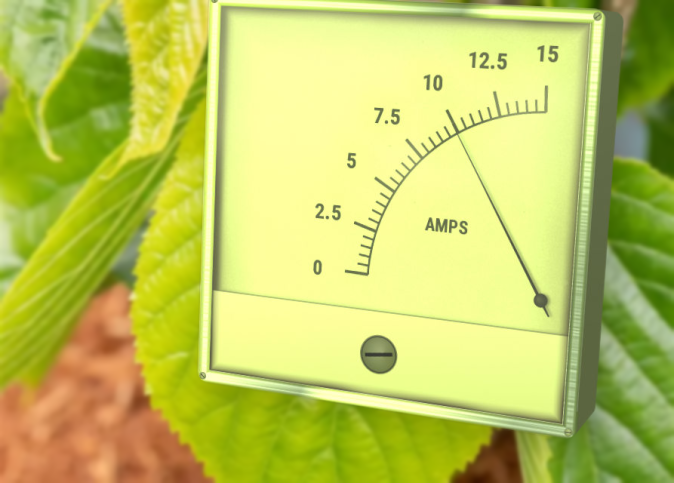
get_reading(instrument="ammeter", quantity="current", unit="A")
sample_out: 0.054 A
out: 10 A
